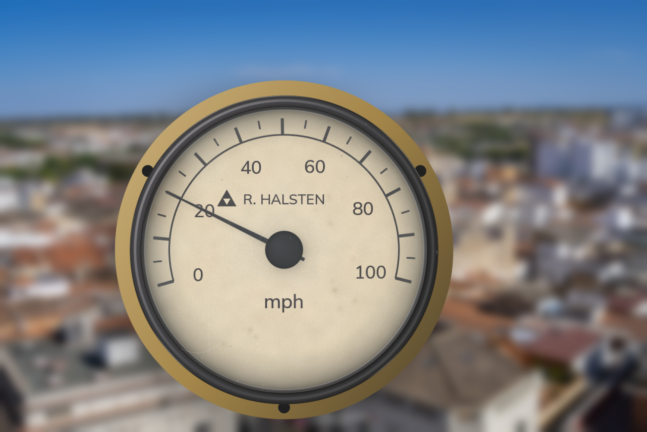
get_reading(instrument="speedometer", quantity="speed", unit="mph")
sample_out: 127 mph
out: 20 mph
